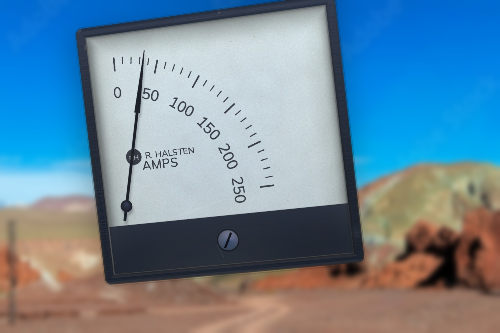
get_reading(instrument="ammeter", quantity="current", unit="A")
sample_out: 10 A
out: 35 A
